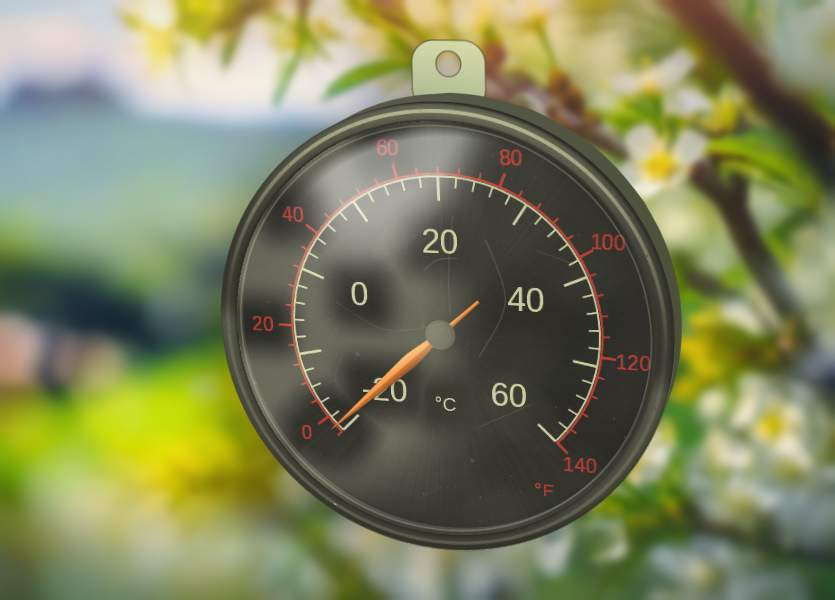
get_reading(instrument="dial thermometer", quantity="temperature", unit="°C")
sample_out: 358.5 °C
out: -19 °C
